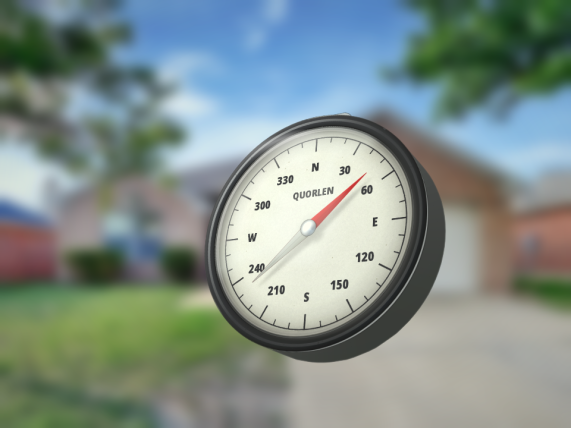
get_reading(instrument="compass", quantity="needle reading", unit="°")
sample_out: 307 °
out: 50 °
